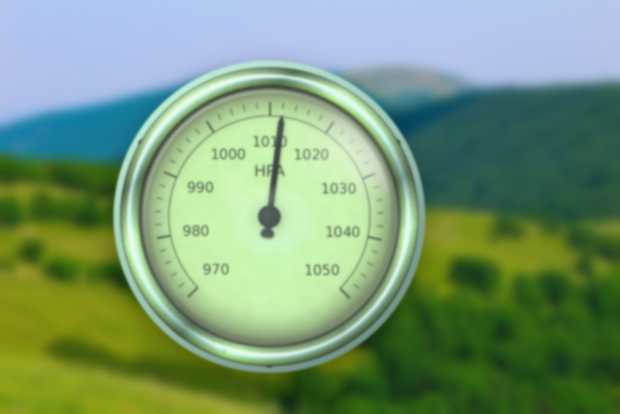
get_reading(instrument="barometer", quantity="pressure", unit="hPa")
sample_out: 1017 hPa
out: 1012 hPa
